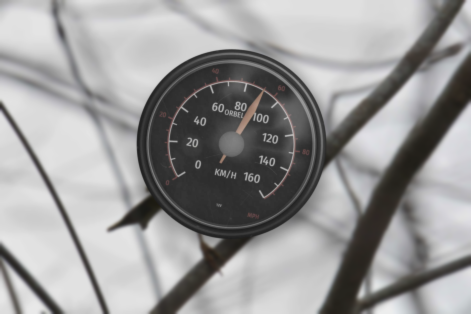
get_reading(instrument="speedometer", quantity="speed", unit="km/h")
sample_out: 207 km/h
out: 90 km/h
